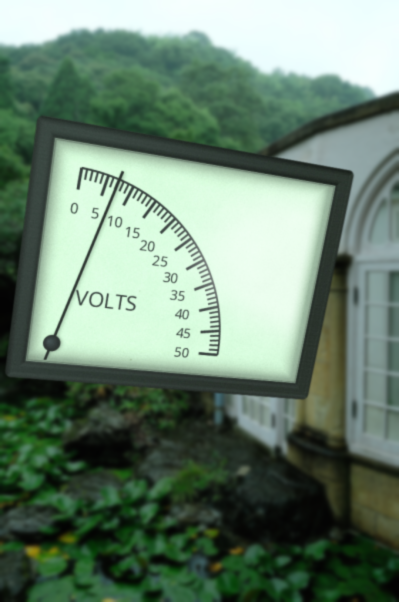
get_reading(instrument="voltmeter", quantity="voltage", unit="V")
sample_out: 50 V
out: 7 V
